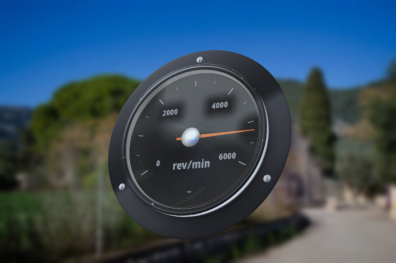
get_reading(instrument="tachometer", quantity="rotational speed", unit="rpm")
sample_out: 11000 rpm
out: 5250 rpm
